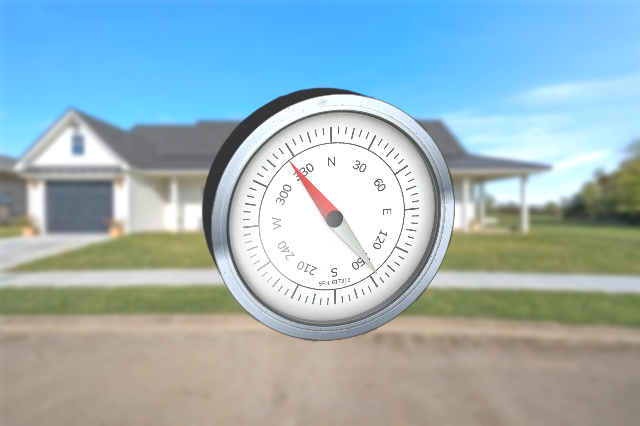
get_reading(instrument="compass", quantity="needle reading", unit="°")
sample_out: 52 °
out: 325 °
